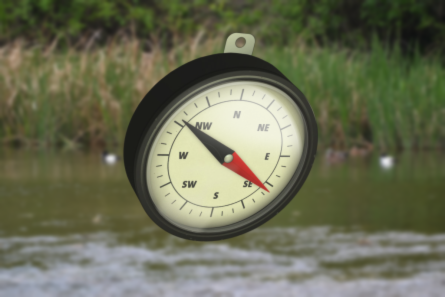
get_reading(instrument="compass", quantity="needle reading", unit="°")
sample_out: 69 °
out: 125 °
